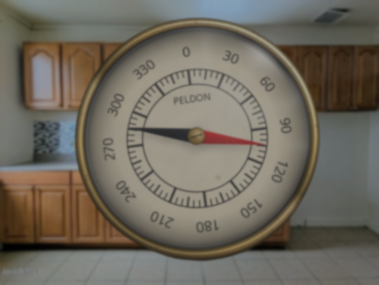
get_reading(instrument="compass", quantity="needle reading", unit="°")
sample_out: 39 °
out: 105 °
